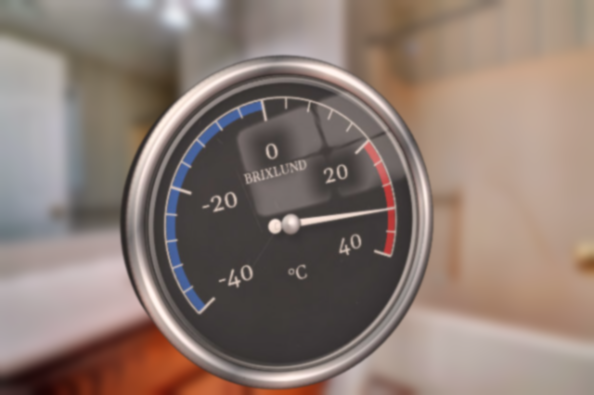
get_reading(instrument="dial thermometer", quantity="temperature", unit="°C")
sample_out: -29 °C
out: 32 °C
